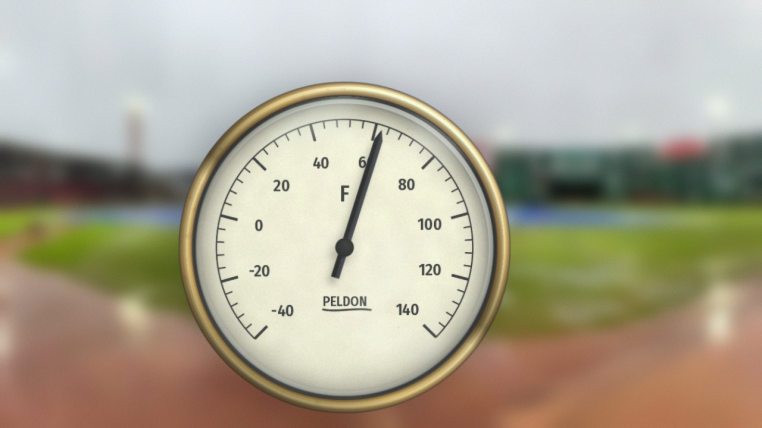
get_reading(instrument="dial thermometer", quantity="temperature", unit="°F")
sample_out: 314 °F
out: 62 °F
